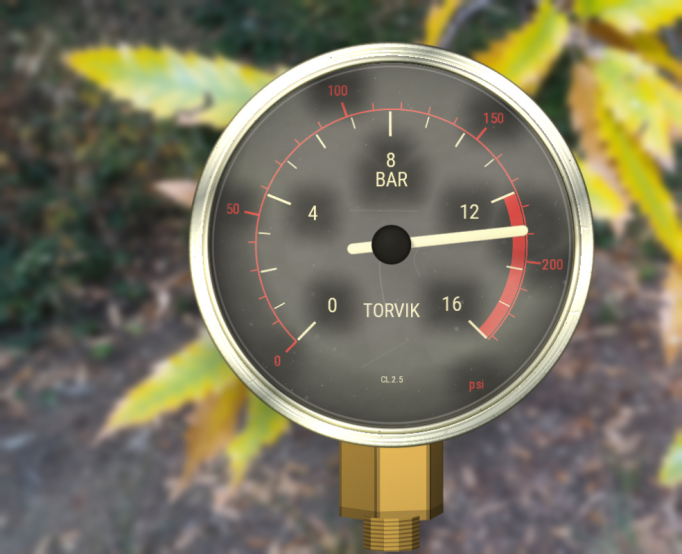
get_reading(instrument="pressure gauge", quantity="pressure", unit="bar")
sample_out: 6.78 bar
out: 13 bar
